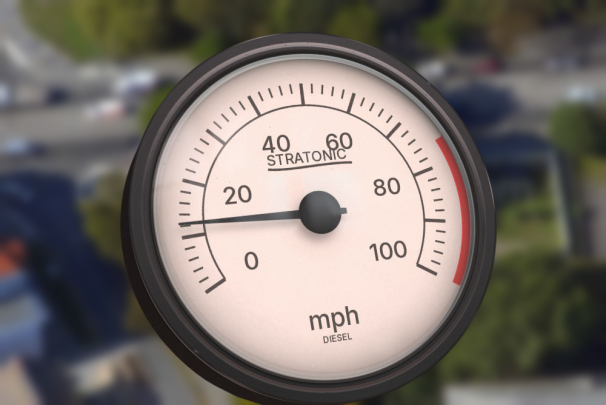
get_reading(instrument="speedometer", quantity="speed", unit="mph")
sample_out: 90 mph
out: 12 mph
